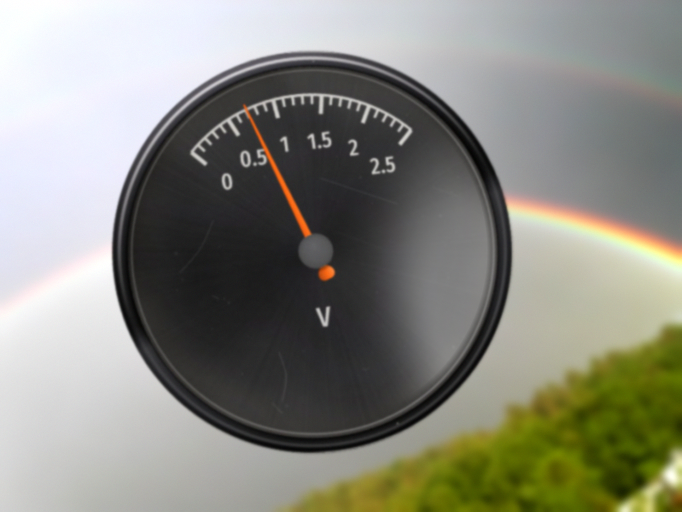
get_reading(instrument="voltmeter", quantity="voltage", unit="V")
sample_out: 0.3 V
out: 0.7 V
